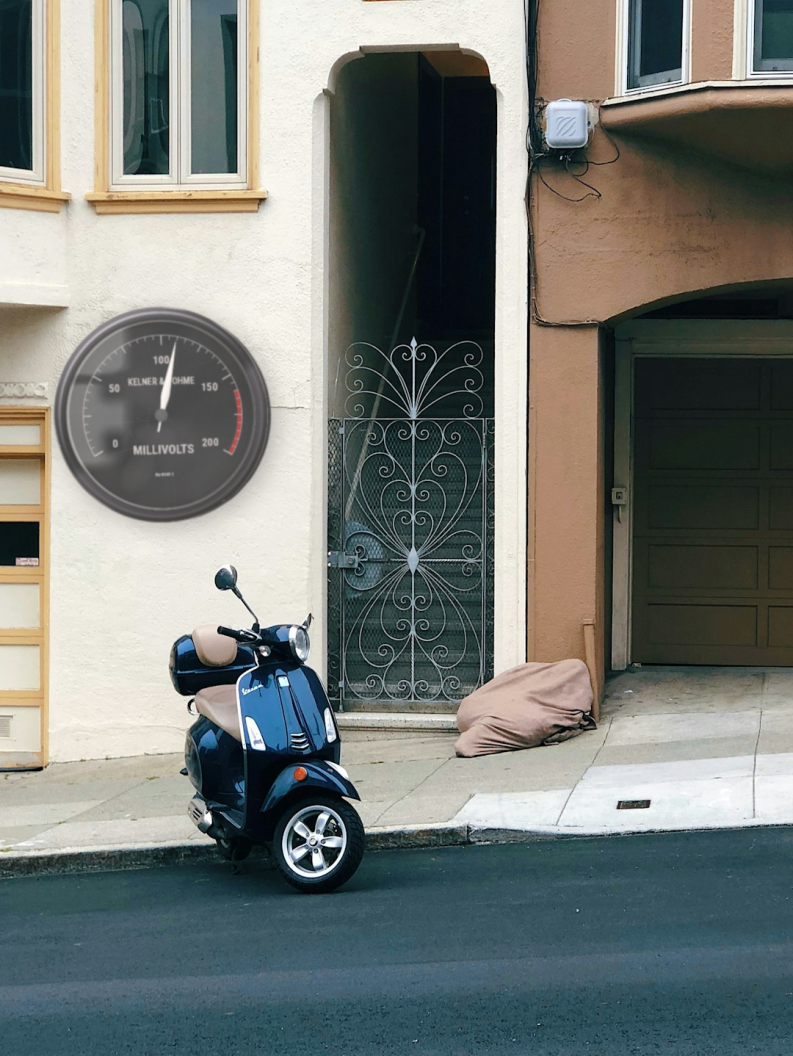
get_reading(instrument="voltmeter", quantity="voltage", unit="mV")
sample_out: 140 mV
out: 110 mV
